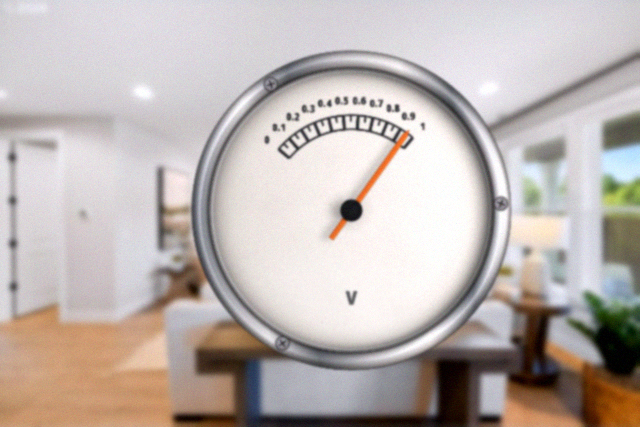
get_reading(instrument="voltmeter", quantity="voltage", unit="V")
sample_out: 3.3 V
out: 0.95 V
